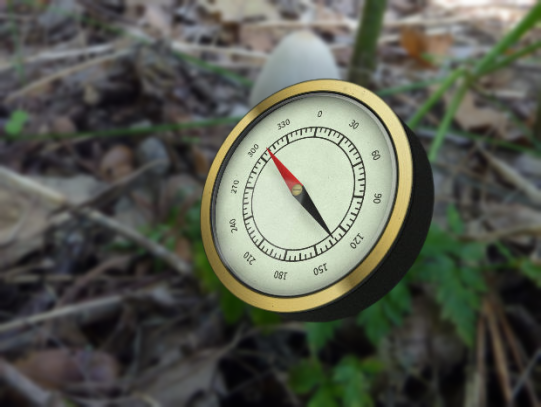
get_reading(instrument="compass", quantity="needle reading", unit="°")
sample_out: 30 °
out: 310 °
